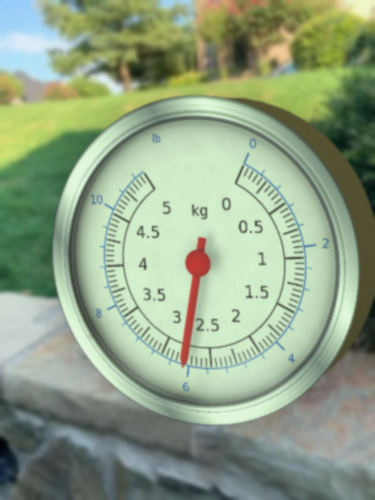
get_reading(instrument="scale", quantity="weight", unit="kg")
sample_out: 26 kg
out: 2.75 kg
